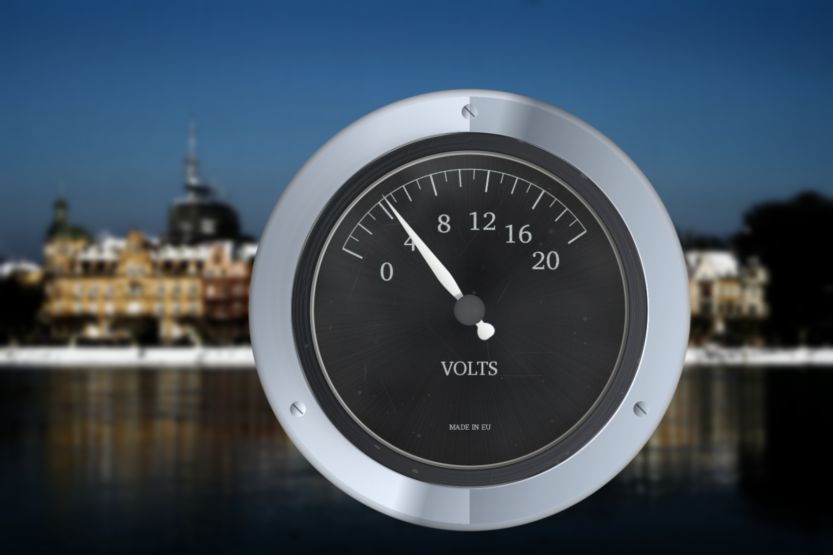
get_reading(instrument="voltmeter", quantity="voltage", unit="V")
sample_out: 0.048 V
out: 4.5 V
